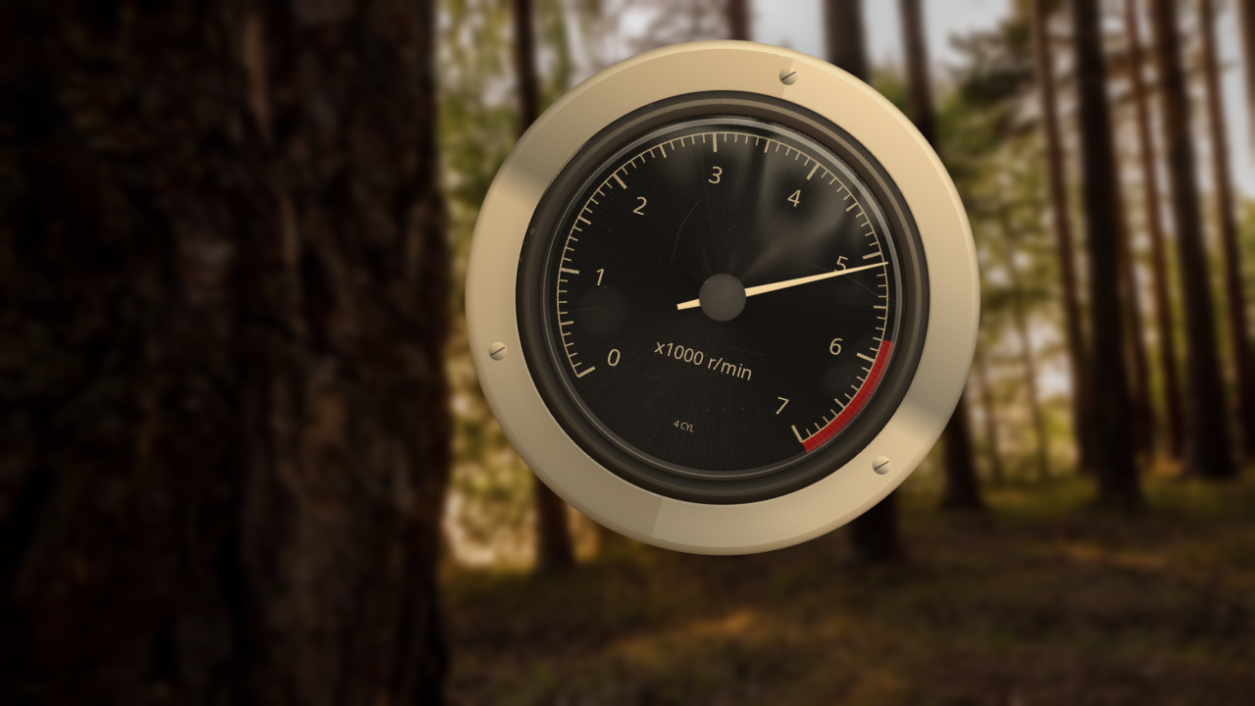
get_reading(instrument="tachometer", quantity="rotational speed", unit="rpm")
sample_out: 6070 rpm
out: 5100 rpm
